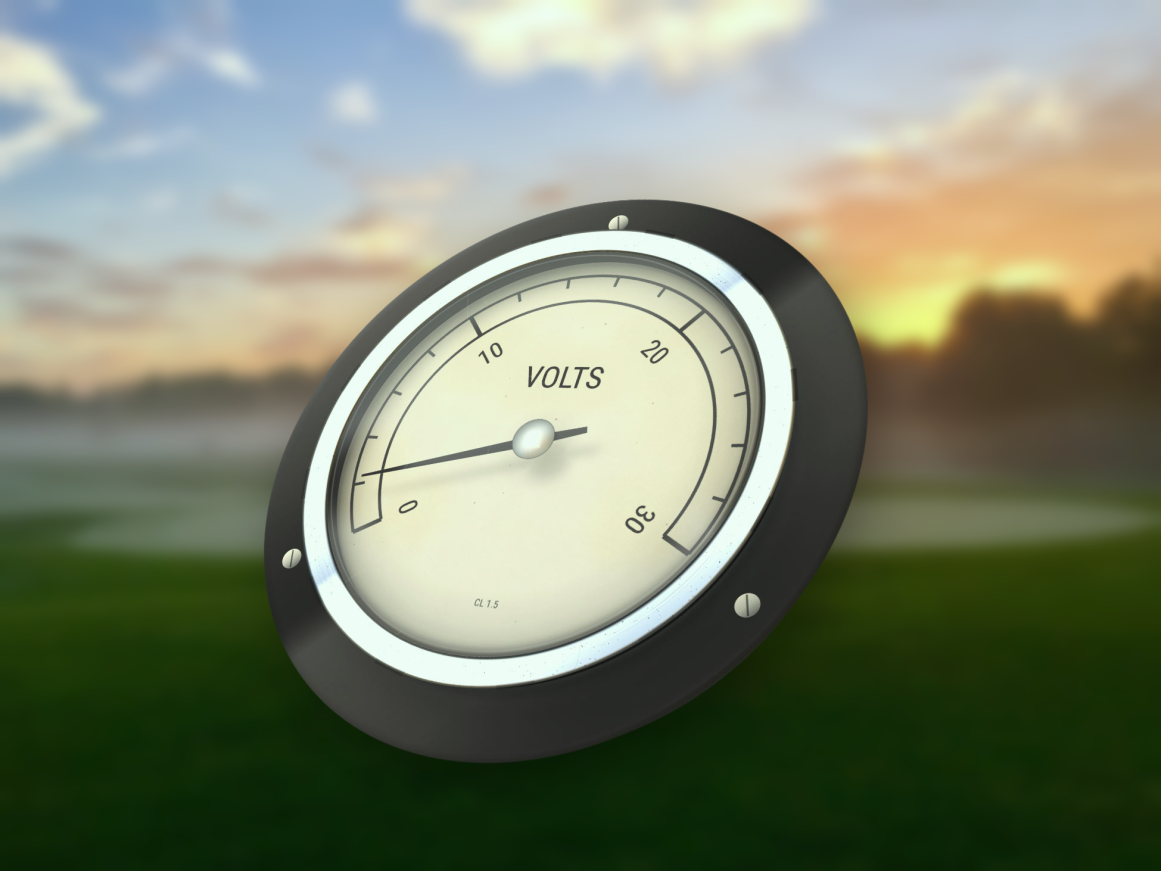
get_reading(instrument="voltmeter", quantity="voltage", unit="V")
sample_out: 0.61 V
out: 2 V
